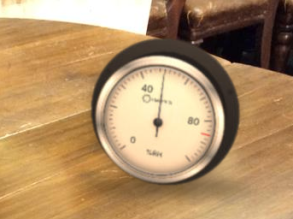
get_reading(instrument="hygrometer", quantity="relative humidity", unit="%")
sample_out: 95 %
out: 50 %
